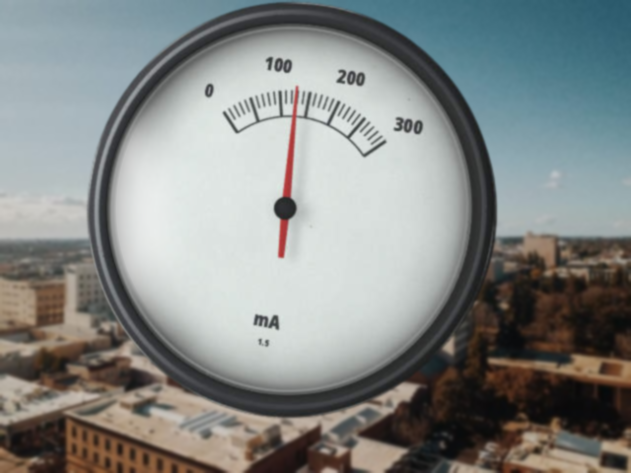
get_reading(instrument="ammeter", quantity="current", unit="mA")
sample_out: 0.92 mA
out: 130 mA
